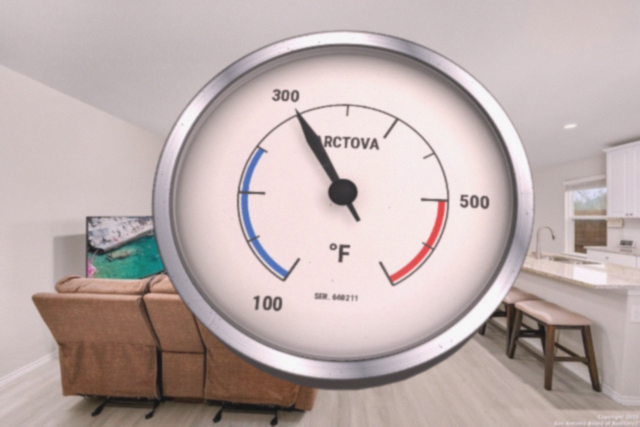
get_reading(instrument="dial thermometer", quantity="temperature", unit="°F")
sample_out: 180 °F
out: 300 °F
